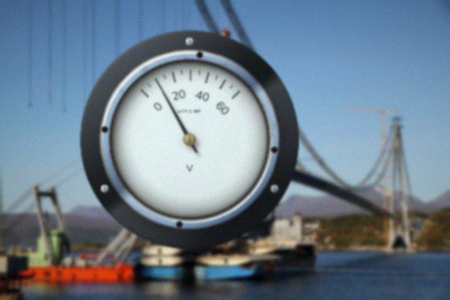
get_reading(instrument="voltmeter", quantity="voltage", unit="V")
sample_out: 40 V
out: 10 V
